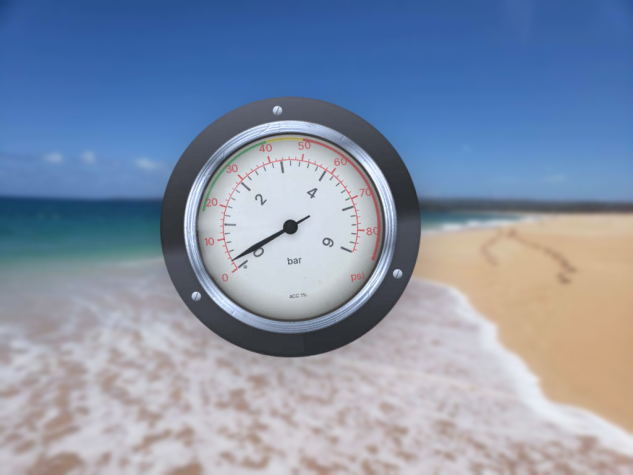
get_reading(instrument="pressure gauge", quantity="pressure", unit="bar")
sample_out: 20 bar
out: 0.2 bar
